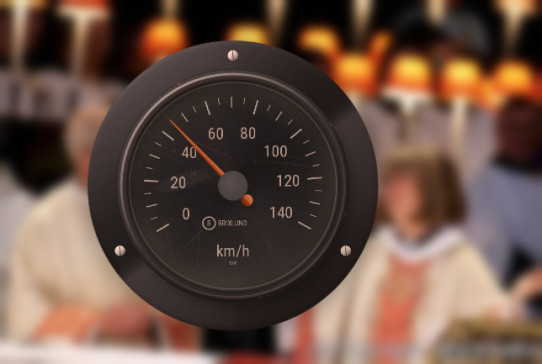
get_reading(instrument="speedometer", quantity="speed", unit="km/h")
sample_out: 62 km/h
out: 45 km/h
